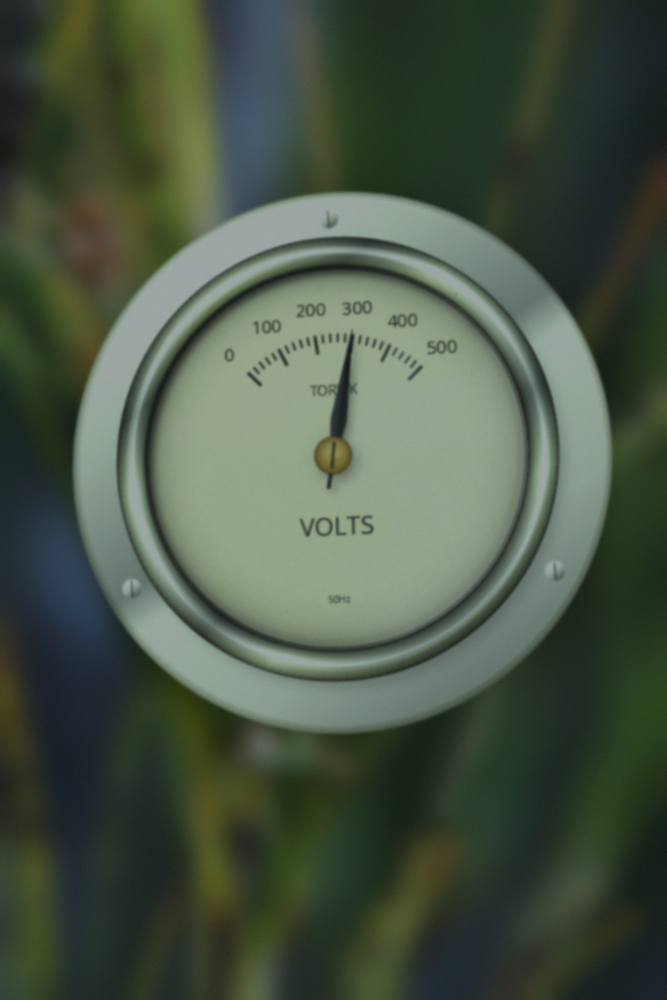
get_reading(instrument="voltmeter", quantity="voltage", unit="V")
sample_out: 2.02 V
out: 300 V
